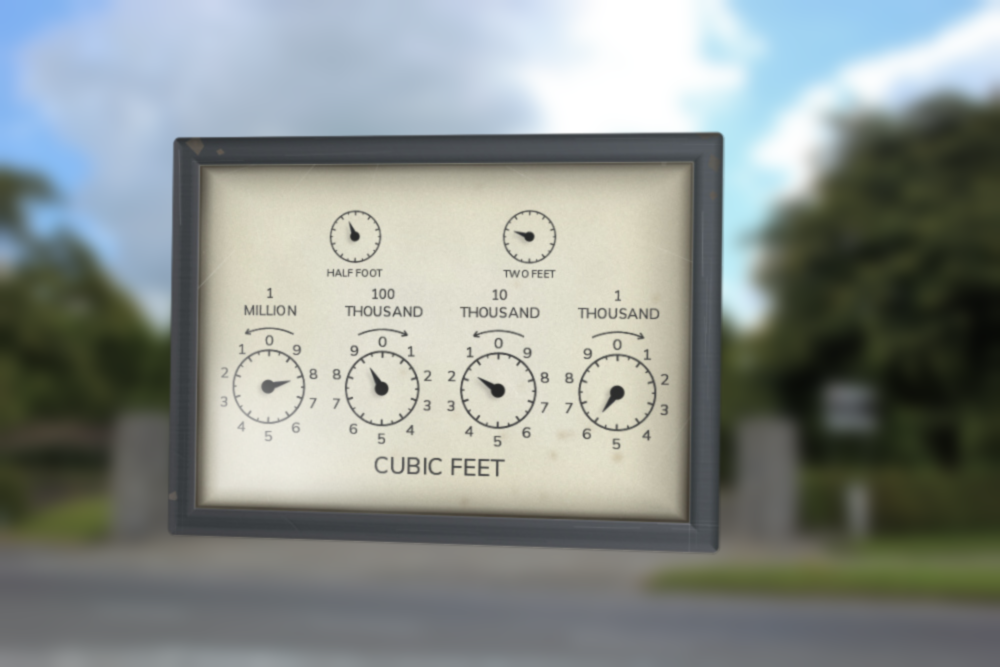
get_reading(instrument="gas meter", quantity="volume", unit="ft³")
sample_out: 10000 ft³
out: 791600 ft³
